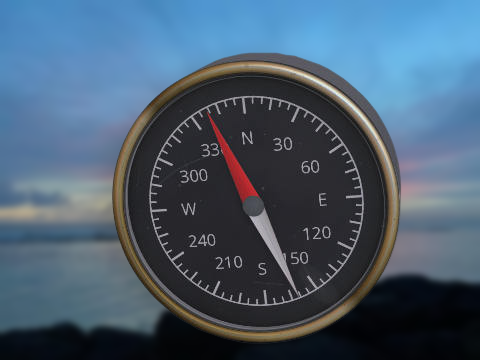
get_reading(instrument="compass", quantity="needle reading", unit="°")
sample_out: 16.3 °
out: 340 °
